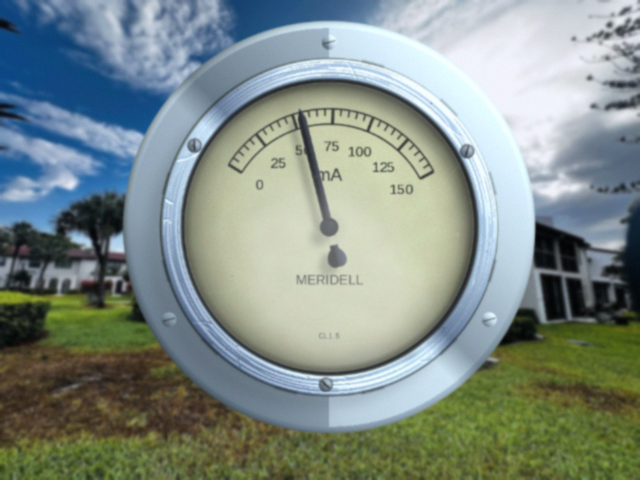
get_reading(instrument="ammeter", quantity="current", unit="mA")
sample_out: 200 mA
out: 55 mA
